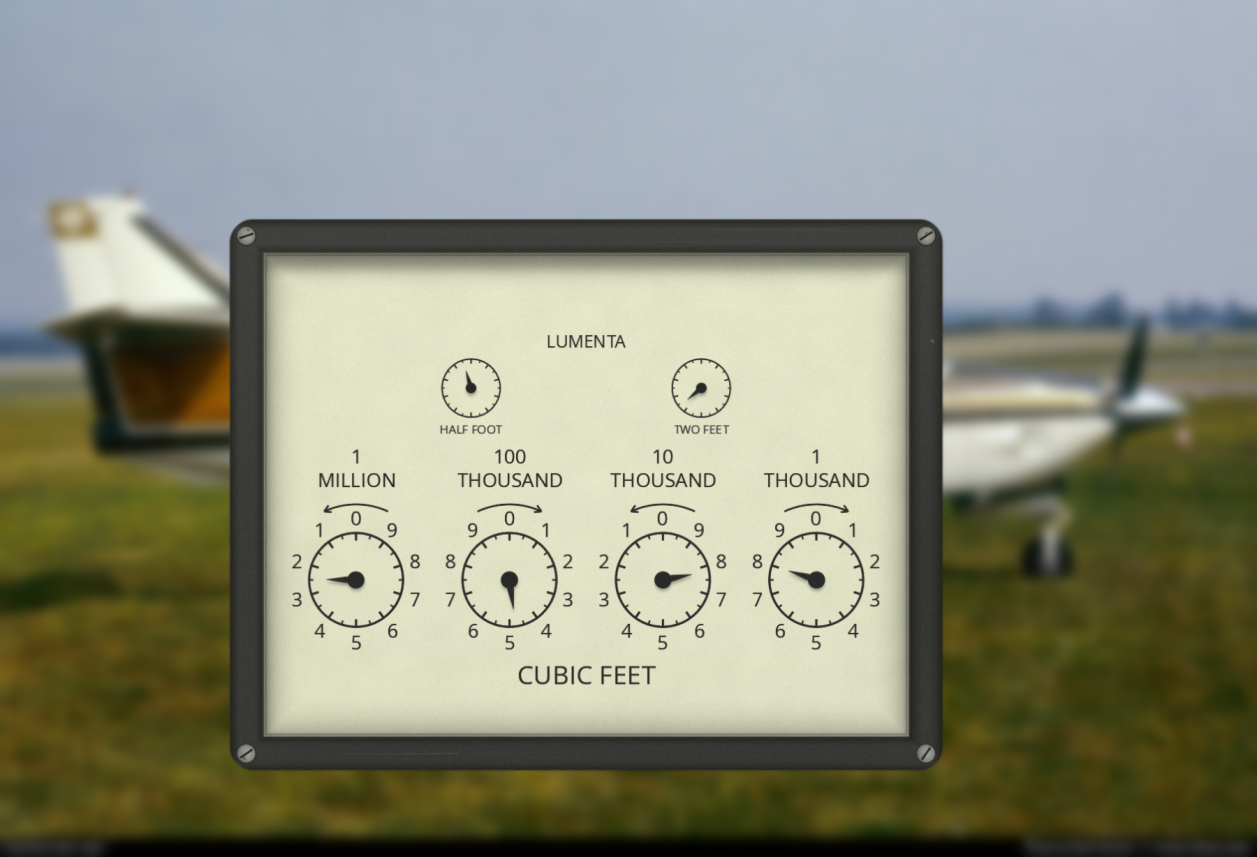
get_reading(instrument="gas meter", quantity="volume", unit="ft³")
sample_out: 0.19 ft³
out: 247800 ft³
